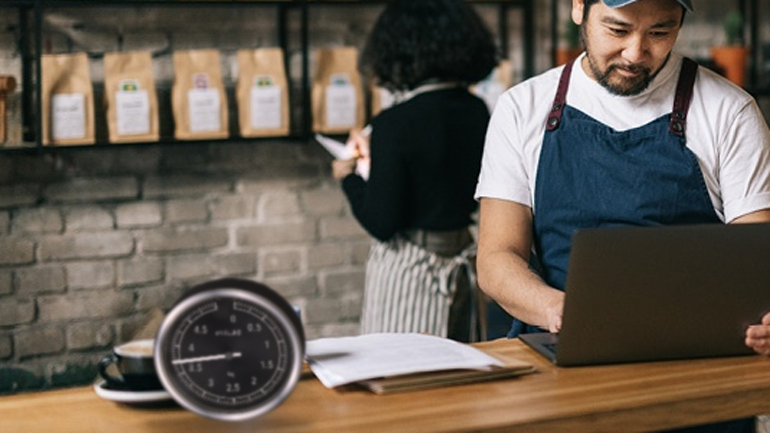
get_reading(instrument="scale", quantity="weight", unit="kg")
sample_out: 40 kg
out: 3.75 kg
